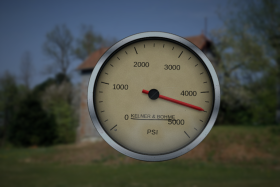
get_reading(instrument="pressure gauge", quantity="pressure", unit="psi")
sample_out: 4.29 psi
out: 4400 psi
